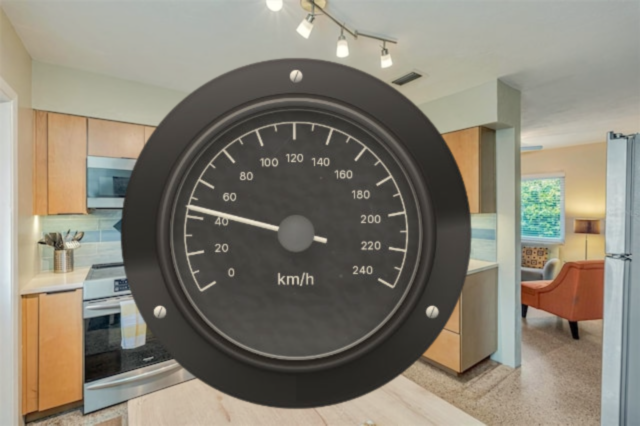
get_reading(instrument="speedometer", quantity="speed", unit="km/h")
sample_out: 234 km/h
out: 45 km/h
